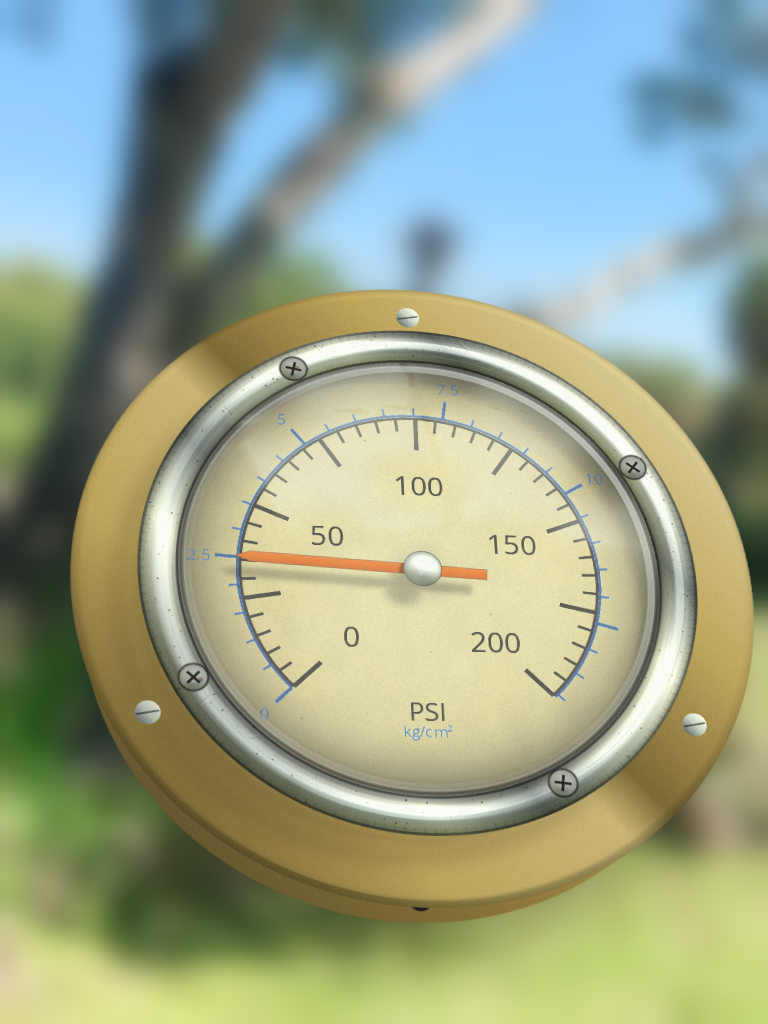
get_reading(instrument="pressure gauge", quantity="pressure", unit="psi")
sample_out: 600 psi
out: 35 psi
